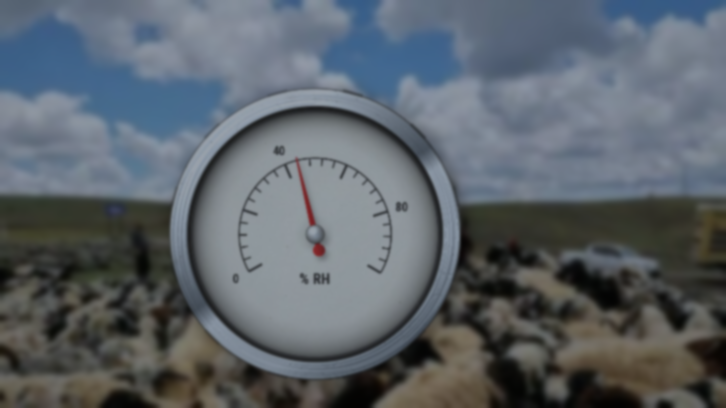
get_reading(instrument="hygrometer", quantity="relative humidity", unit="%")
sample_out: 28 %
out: 44 %
